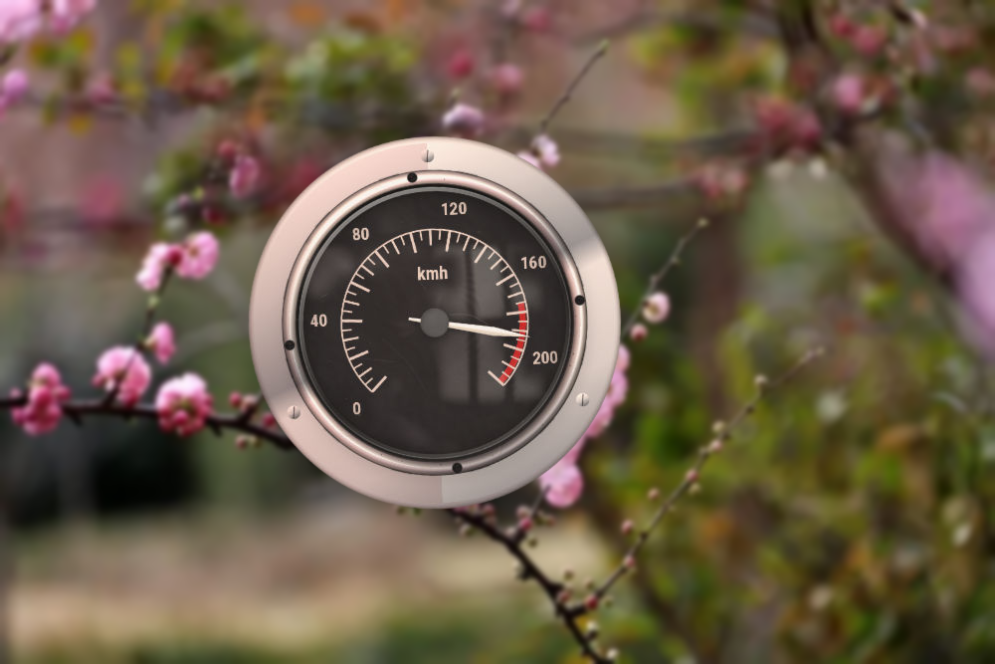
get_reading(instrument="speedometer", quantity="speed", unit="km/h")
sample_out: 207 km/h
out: 192.5 km/h
